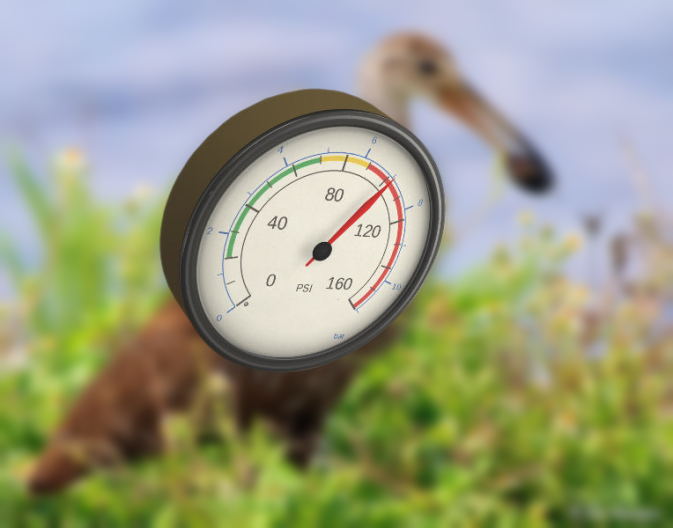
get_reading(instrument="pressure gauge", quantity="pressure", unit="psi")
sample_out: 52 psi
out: 100 psi
